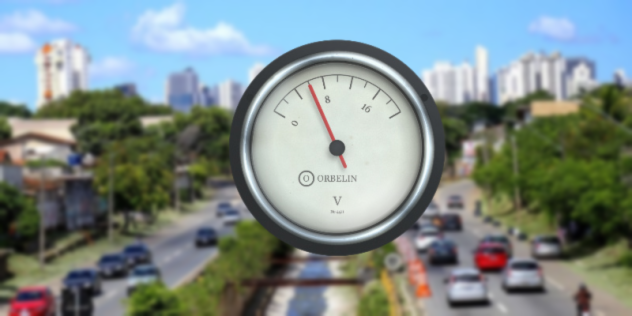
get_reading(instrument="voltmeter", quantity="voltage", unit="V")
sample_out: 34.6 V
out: 6 V
